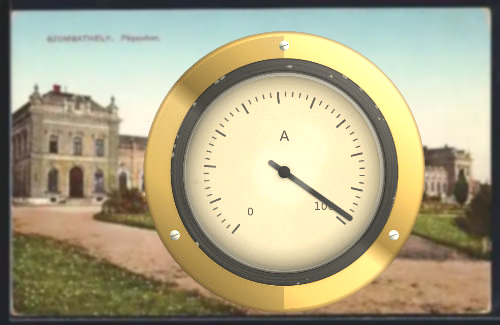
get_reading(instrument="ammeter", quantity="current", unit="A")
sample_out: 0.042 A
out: 98 A
